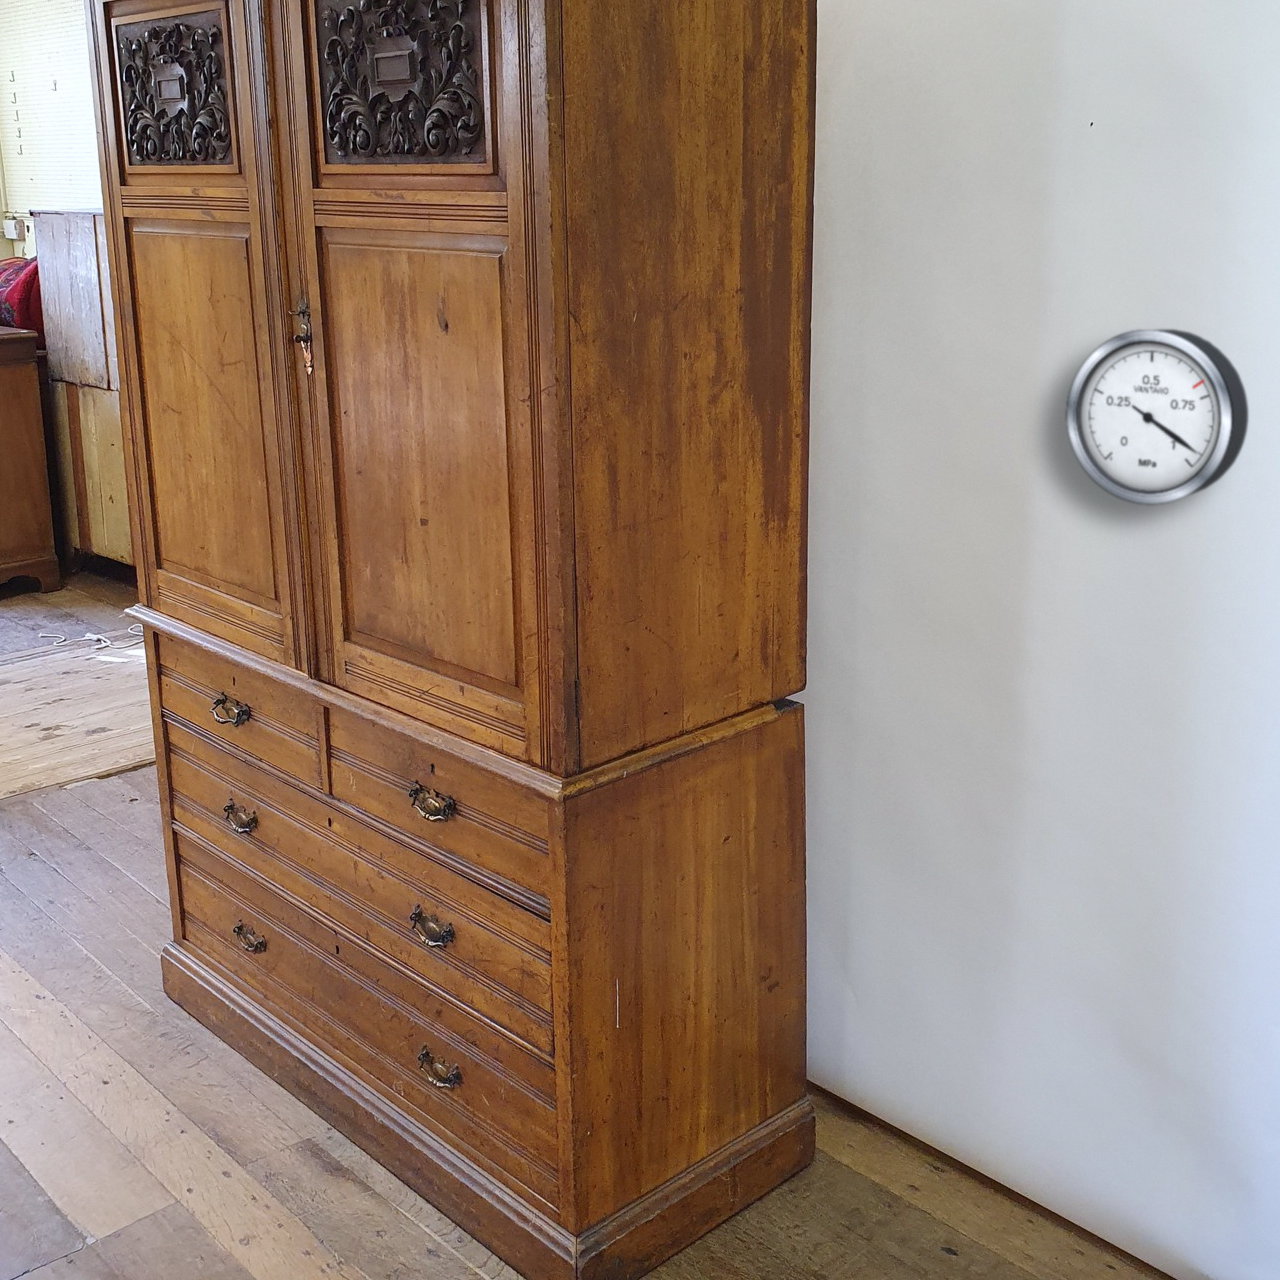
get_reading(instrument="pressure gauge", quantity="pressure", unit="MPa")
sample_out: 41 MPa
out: 0.95 MPa
